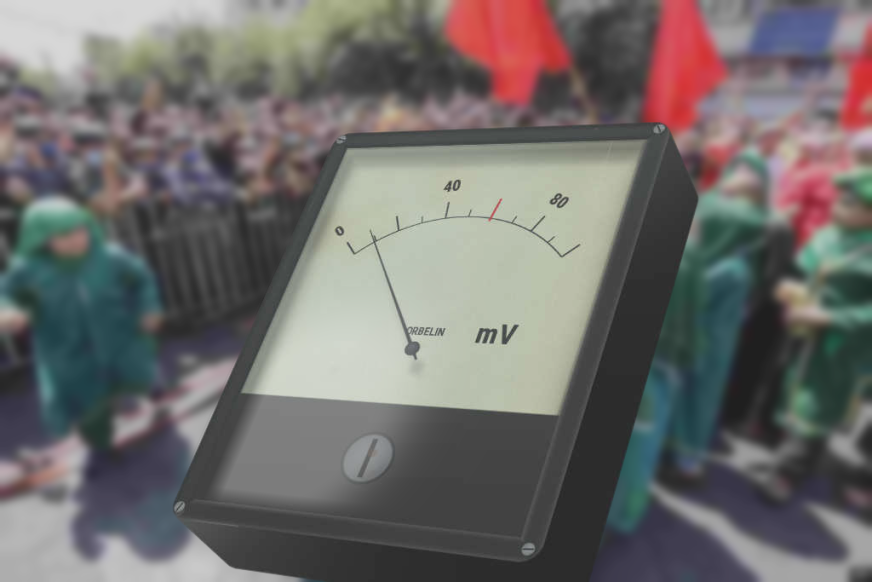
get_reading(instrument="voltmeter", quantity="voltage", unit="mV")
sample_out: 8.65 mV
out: 10 mV
